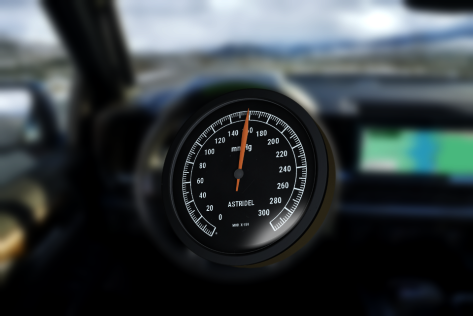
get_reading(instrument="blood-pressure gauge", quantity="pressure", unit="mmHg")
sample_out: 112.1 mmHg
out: 160 mmHg
